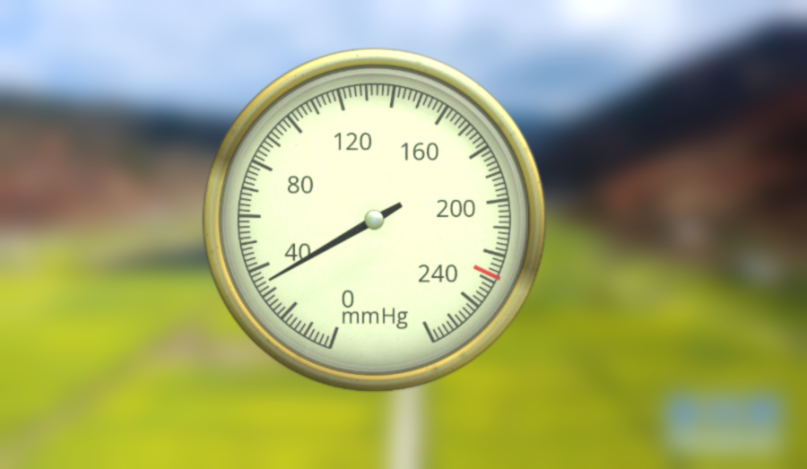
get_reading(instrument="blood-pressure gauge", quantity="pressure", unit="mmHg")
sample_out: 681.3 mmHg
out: 34 mmHg
